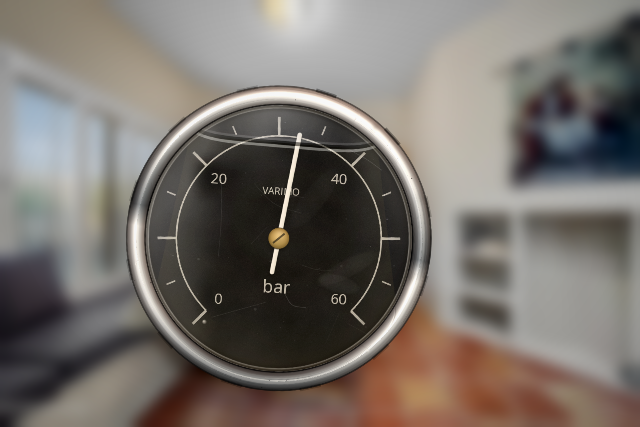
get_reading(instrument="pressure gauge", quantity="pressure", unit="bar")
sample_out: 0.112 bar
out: 32.5 bar
